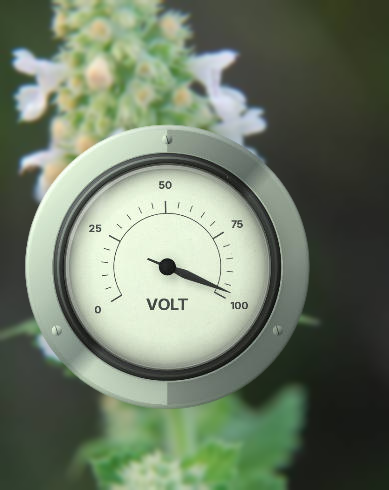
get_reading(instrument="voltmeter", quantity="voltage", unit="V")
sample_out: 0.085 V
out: 97.5 V
